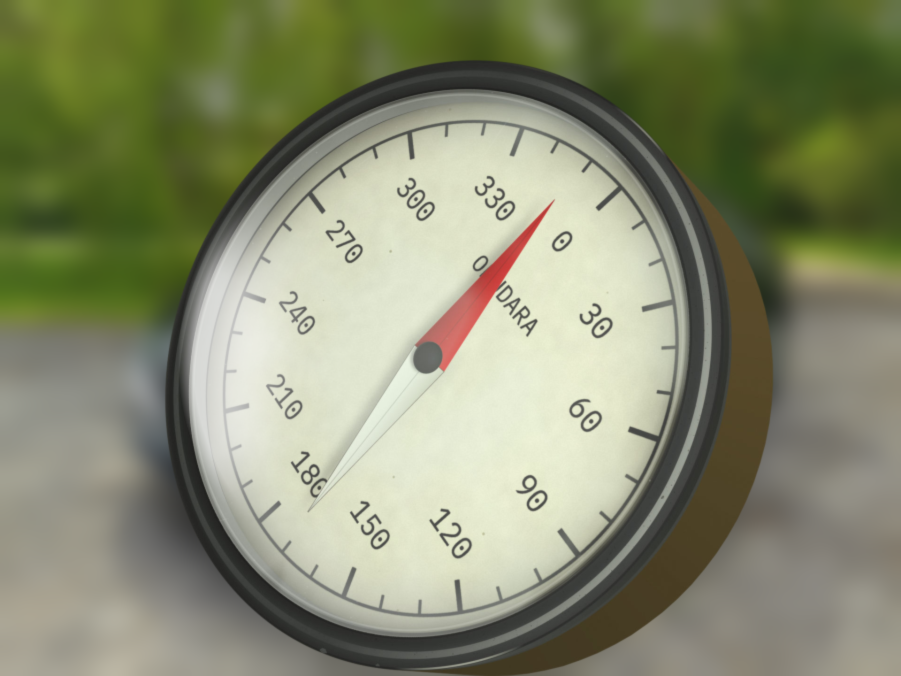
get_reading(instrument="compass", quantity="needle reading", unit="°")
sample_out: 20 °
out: 350 °
